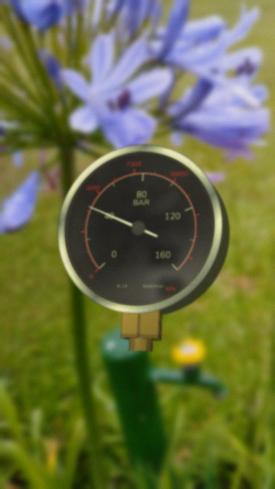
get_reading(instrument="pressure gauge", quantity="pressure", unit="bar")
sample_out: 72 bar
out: 40 bar
